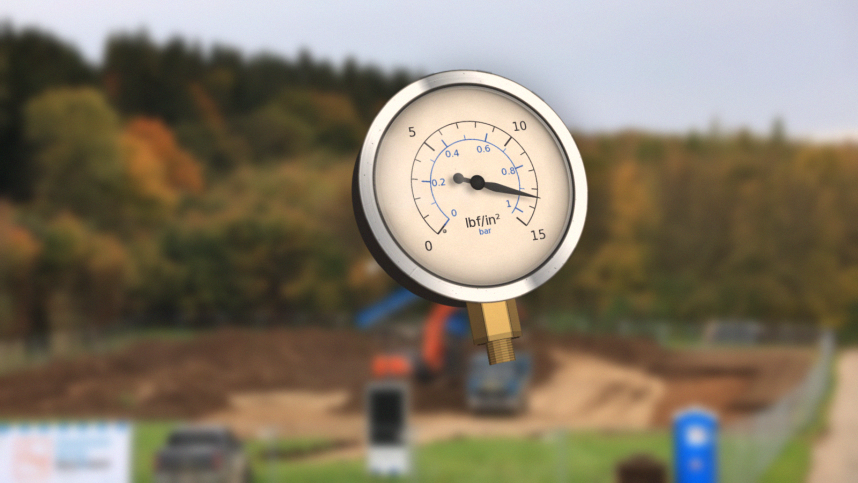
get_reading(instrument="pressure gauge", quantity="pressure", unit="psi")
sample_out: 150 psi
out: 13.5 psi
